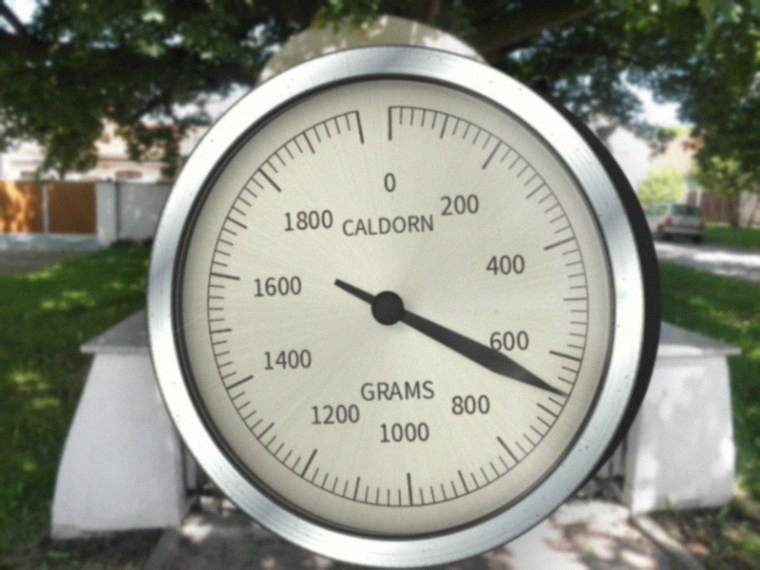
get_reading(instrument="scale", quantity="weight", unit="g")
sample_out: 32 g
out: 660 g
